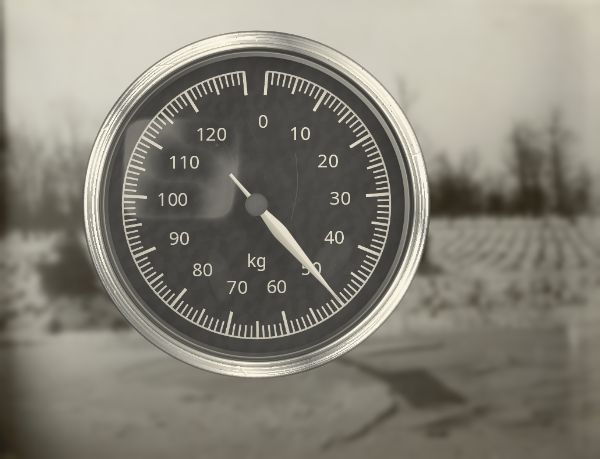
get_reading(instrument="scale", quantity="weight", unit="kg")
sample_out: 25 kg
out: 50 kg
